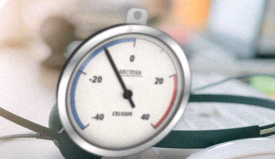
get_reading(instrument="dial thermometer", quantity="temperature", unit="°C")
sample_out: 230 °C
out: -10 °C
